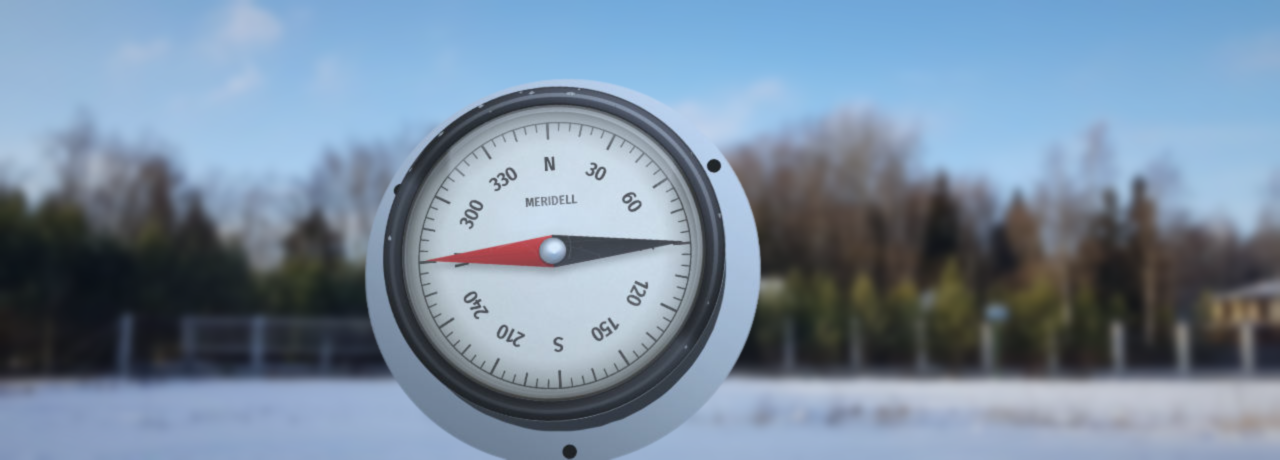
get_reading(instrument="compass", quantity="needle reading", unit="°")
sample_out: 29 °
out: 270 °
